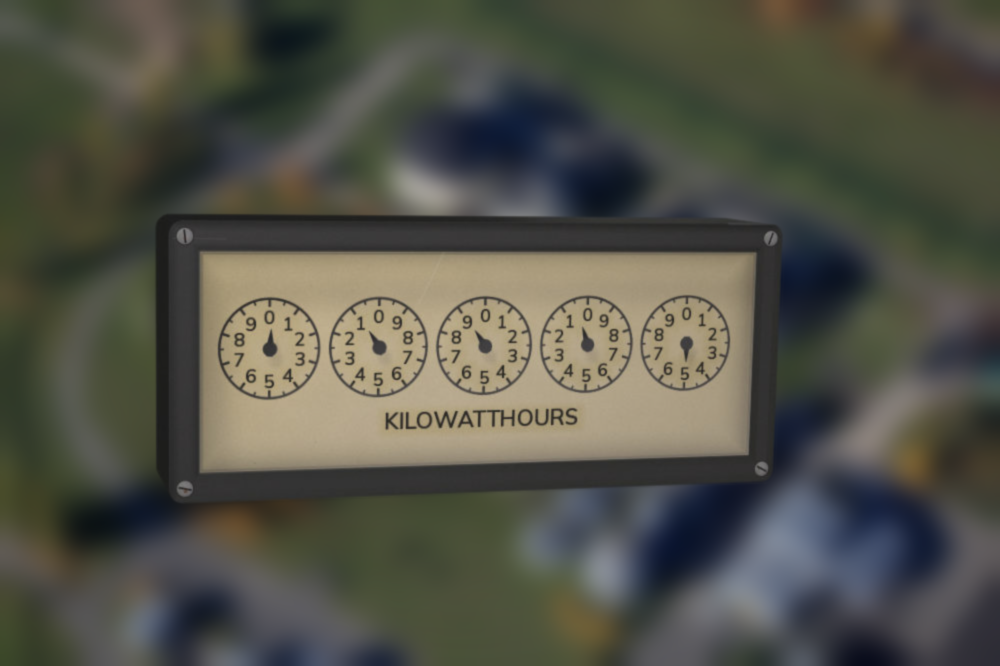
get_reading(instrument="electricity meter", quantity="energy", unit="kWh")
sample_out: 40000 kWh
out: 905 kWh
